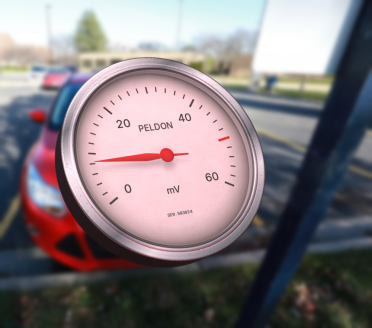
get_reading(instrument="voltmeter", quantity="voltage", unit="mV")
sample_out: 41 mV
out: 8 mV
